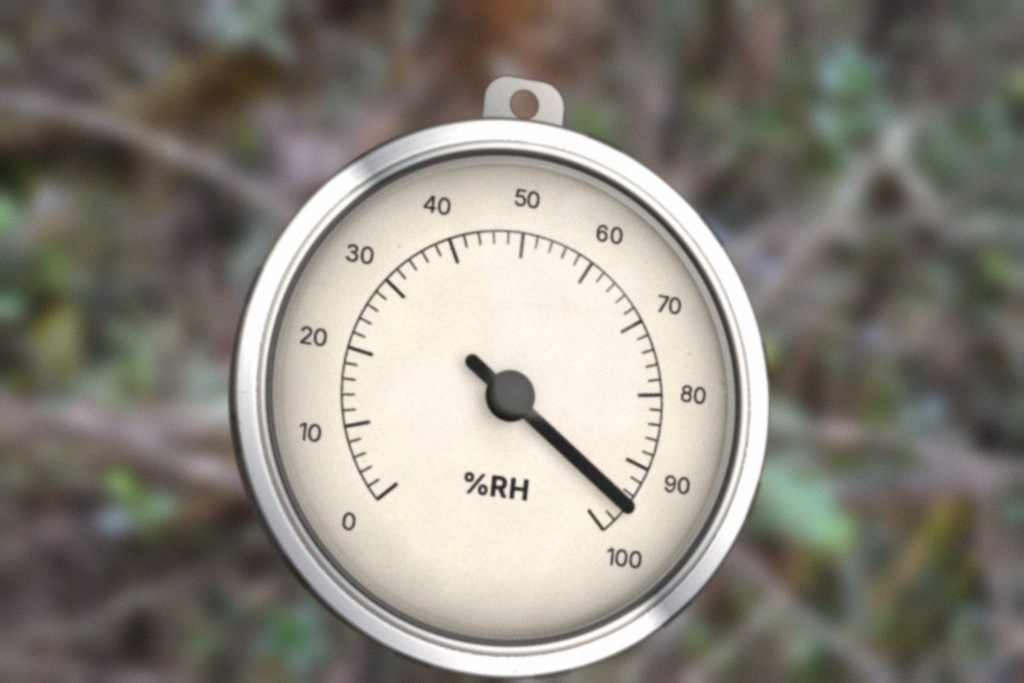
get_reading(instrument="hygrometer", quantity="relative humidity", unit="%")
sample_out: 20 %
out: 96 %
